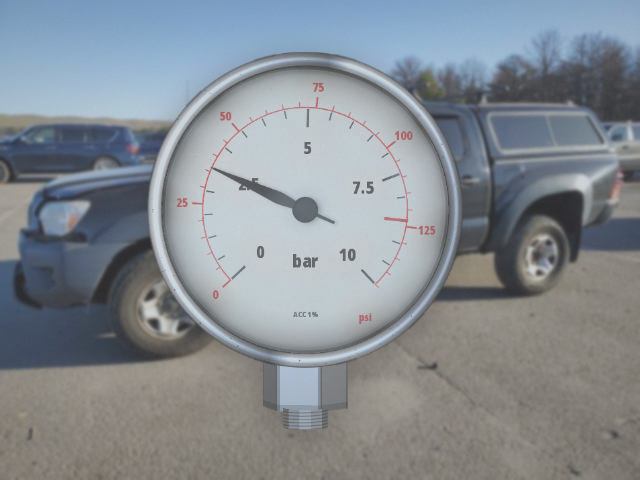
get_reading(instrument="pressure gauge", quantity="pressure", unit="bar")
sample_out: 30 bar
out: 2.5 bar
